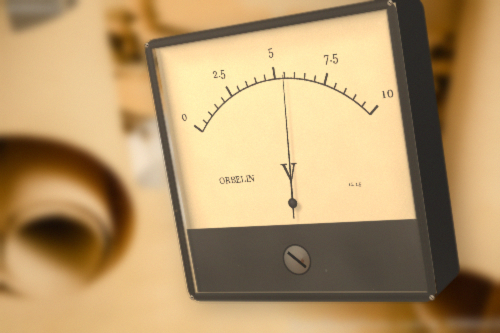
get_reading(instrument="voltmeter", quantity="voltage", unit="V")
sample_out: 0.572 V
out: 5.5 V
